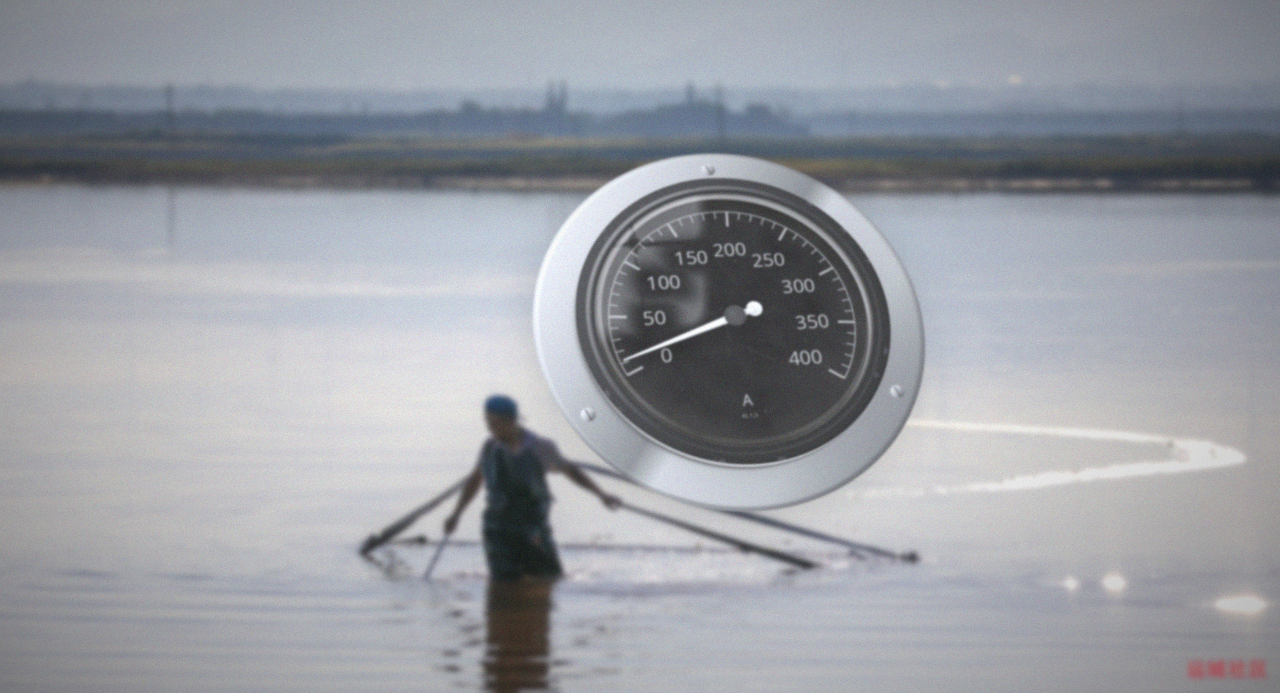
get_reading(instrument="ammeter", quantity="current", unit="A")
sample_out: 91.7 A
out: 10 A
